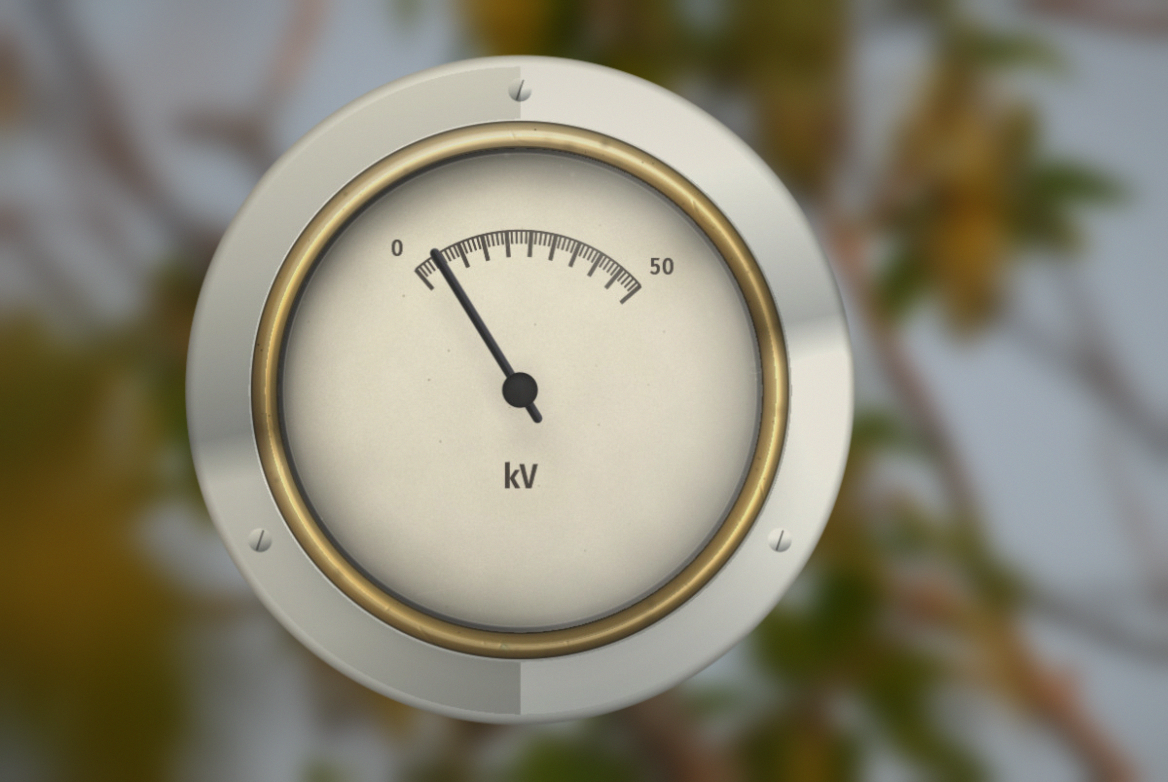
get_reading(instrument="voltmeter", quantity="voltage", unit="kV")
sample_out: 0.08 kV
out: 5 kV
